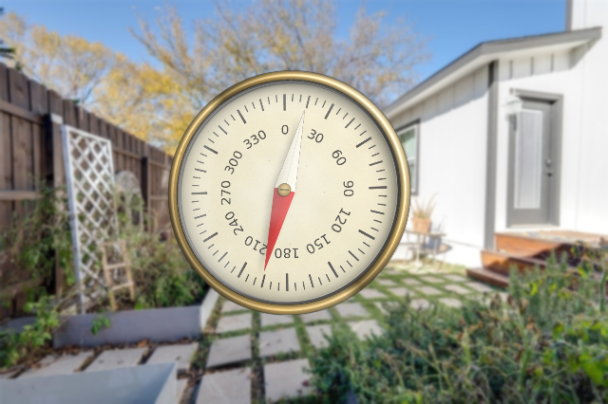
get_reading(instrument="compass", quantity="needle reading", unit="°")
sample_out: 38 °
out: 195 °
